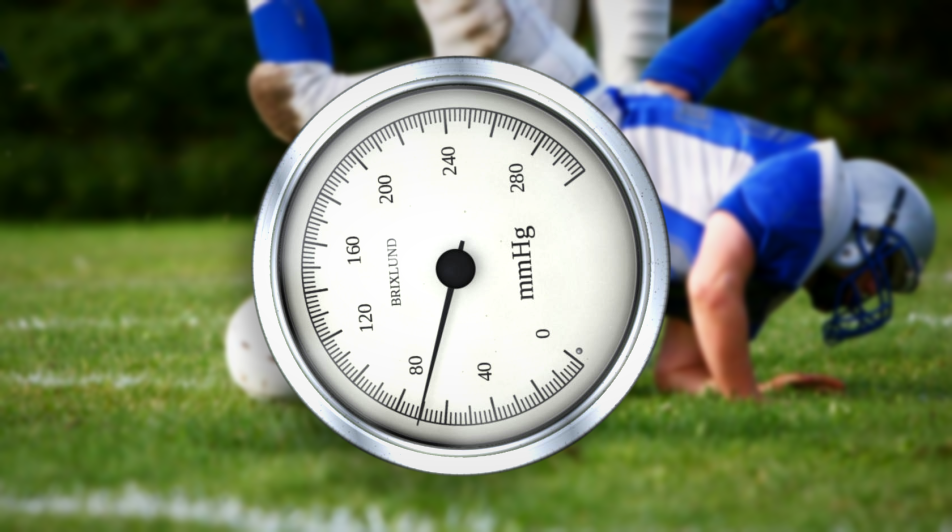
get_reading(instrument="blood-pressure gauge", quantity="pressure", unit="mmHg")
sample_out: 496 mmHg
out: 70 mmHg
